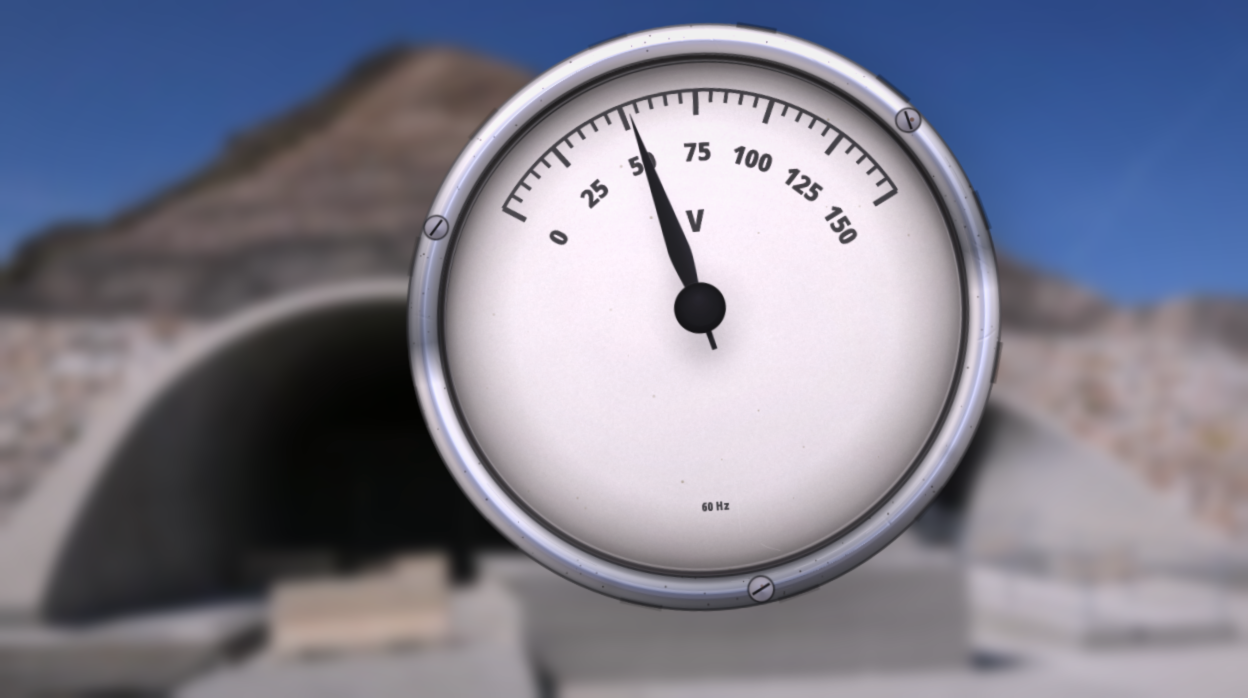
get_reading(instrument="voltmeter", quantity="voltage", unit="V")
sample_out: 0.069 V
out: 52.5 V
